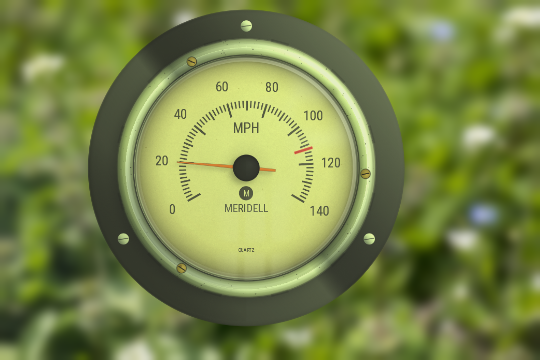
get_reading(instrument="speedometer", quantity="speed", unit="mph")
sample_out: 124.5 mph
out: 20 mph
